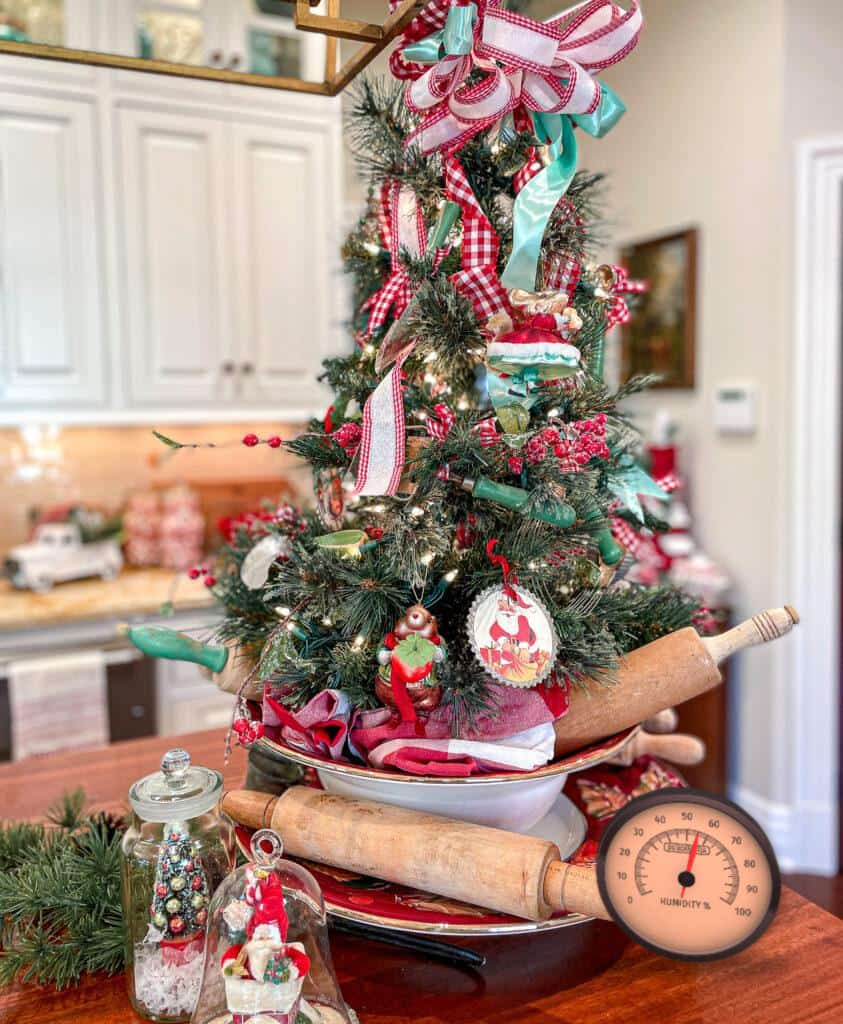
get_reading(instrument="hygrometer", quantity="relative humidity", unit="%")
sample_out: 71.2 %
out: 55 %
